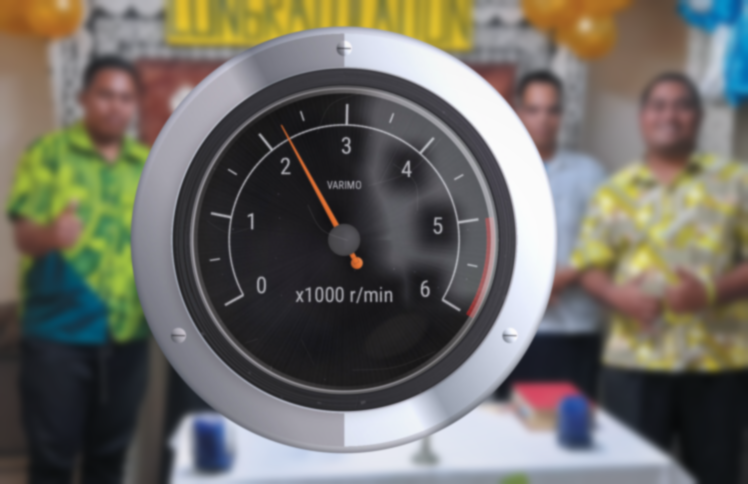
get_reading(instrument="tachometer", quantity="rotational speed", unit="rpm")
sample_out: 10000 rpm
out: 2250 rpm
